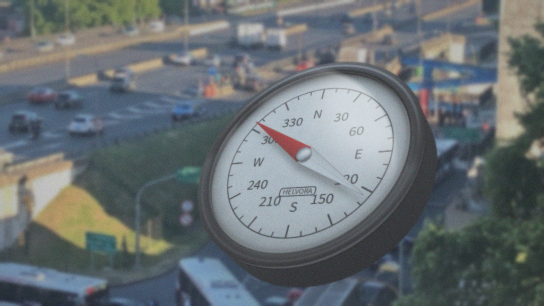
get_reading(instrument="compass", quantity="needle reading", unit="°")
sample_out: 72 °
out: 305 °
